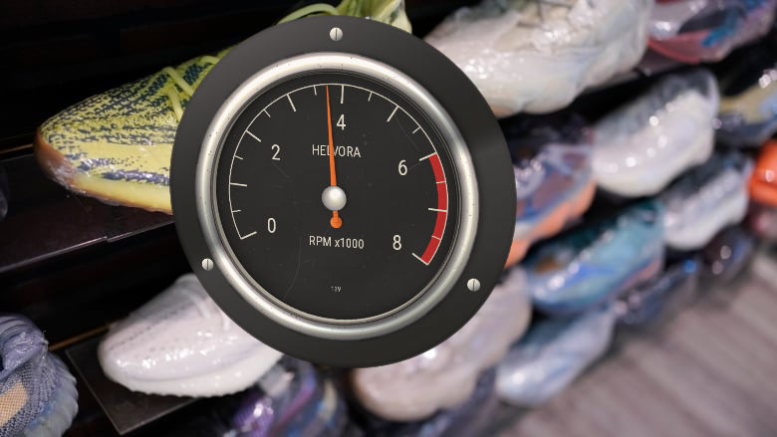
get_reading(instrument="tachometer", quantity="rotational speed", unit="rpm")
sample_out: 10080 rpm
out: 3750 rpm
